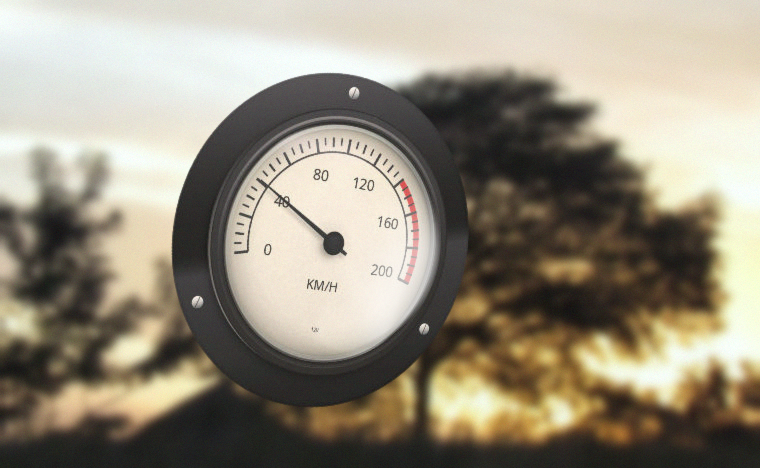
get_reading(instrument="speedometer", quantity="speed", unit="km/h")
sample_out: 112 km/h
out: 40 km/h
